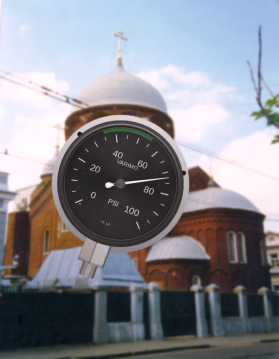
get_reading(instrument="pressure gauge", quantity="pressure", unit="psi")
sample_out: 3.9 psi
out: 72.5 psi
